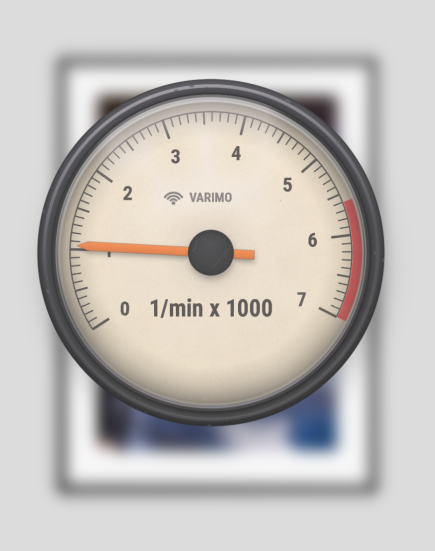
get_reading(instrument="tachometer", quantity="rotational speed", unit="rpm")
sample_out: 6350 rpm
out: 1050 rpm
